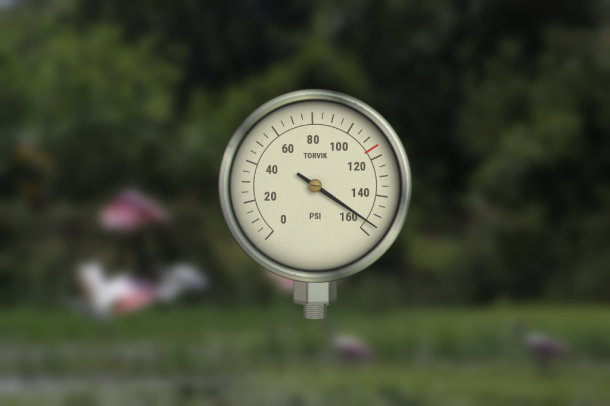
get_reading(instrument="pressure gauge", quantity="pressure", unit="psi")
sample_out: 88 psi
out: 155 psi
